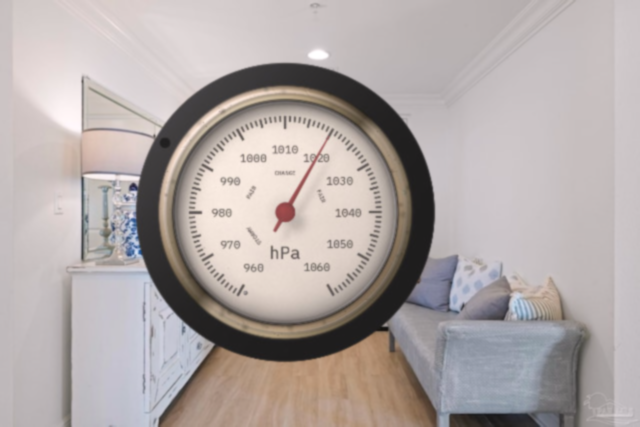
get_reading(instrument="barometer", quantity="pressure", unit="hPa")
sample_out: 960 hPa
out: 1020 hPa
